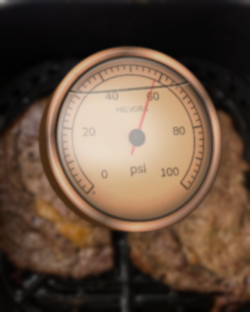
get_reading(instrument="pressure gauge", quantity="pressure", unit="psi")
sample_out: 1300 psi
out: 58 psi
